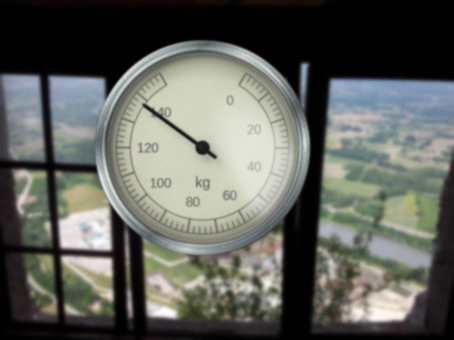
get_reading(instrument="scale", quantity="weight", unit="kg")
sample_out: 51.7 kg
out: 138 kg
